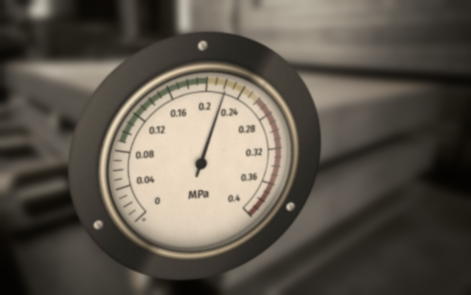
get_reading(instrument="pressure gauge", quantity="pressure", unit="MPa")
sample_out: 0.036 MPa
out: 0.22 MPa
